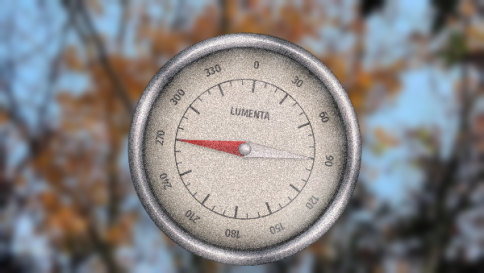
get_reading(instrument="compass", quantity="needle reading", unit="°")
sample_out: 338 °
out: 270 °
